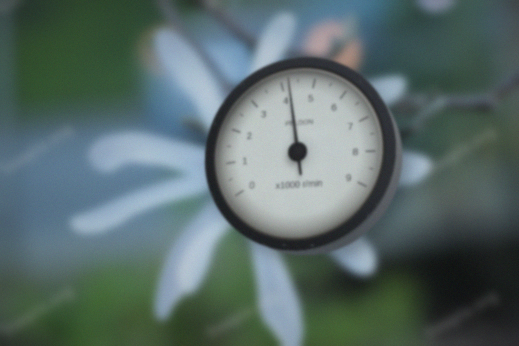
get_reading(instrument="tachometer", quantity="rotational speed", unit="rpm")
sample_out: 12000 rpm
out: 4250 rpm
